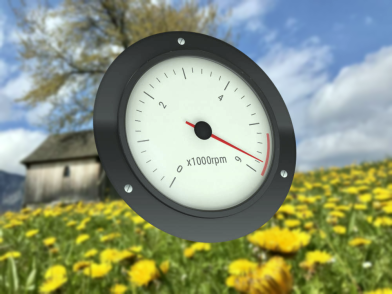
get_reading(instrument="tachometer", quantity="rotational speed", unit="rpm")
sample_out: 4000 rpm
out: 5800 rpm
